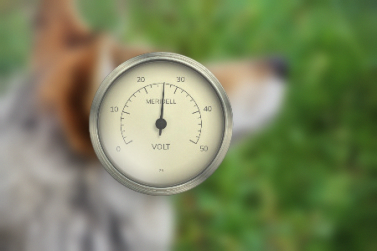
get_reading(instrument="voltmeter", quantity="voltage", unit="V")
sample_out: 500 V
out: 26 V
